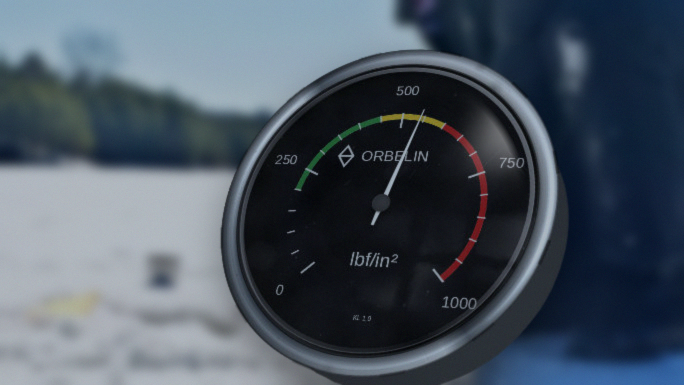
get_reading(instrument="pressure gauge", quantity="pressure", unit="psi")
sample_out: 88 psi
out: 550 psi
